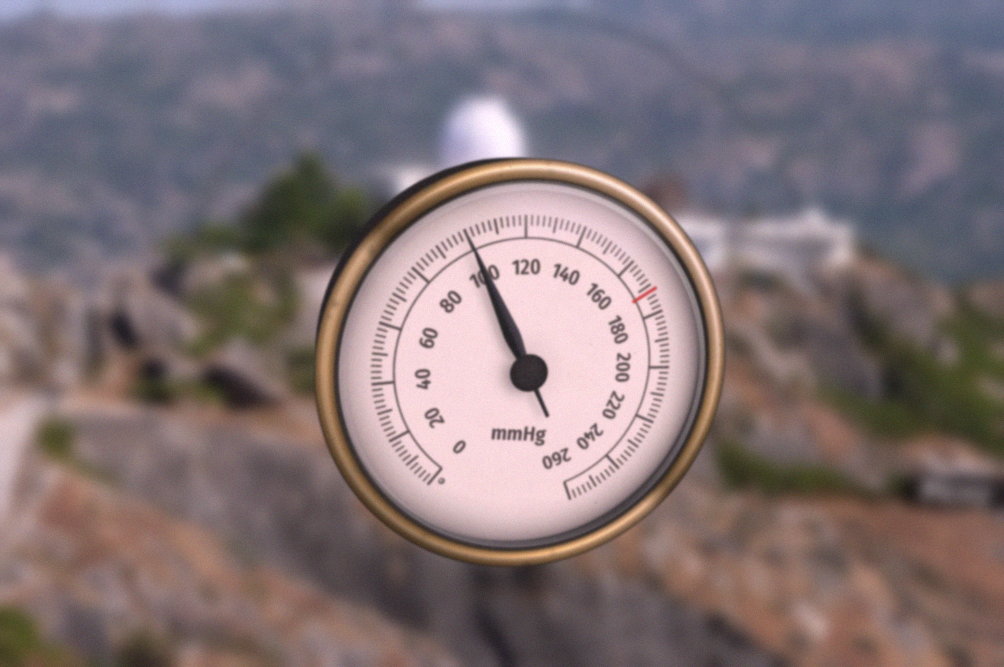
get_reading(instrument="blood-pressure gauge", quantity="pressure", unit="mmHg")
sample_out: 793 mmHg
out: 100 mmHg
